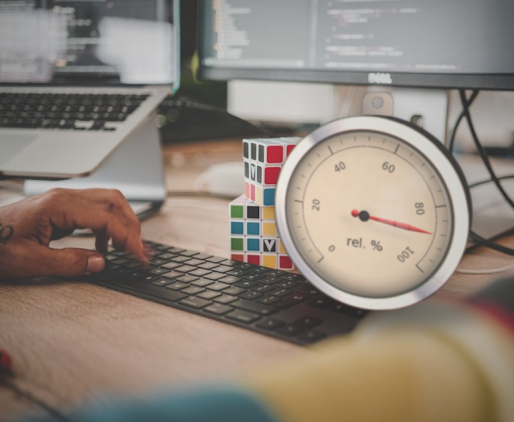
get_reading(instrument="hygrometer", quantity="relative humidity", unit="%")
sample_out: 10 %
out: 88 %
